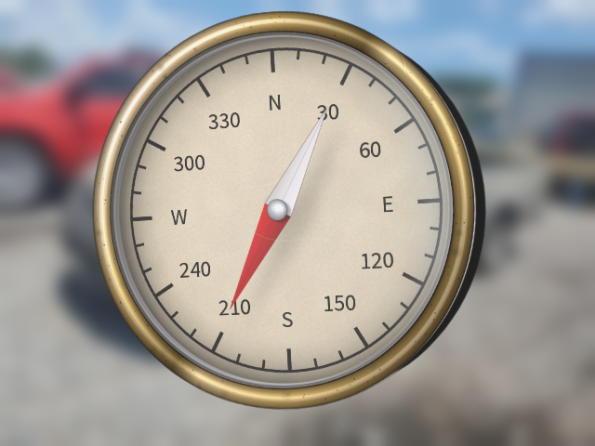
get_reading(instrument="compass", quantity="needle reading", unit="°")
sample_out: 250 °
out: 210 °
